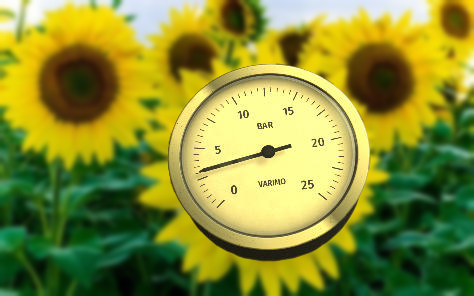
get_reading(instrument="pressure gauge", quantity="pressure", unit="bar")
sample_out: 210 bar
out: 3 bar
